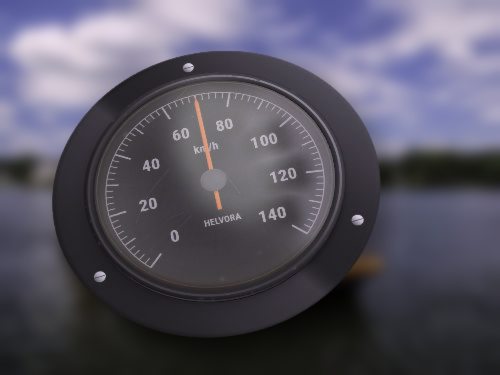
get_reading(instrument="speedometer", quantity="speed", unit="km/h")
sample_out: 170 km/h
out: 70 km/h
